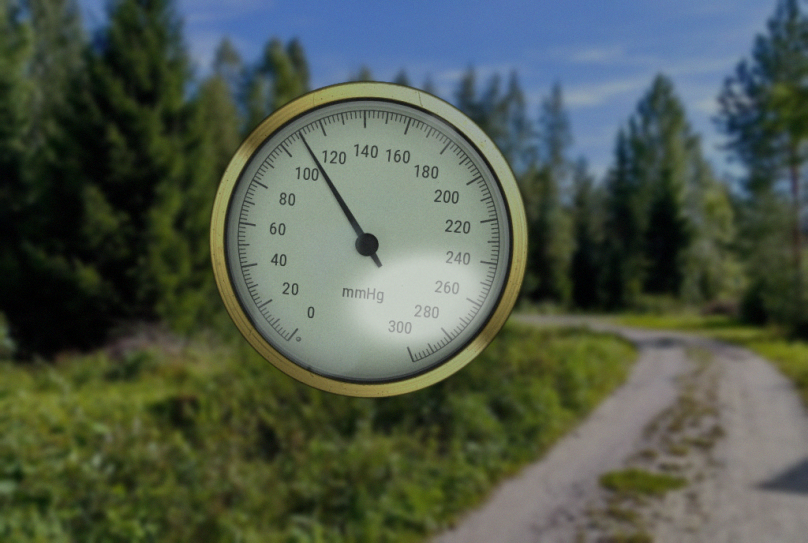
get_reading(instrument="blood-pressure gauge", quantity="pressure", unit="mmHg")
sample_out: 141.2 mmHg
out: 110 mmHg
